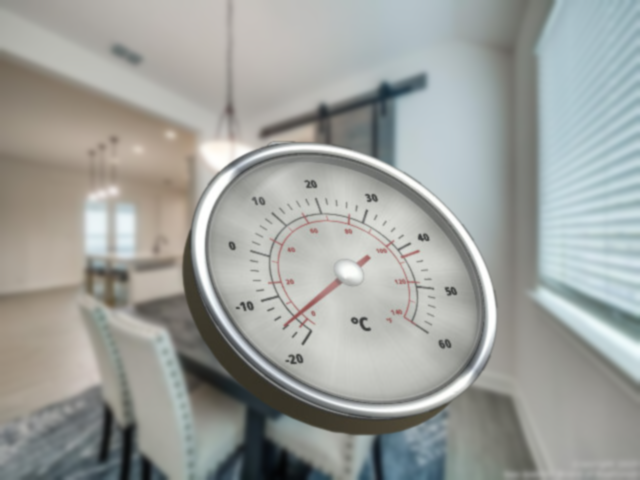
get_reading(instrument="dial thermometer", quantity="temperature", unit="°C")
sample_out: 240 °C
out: -16 °C
